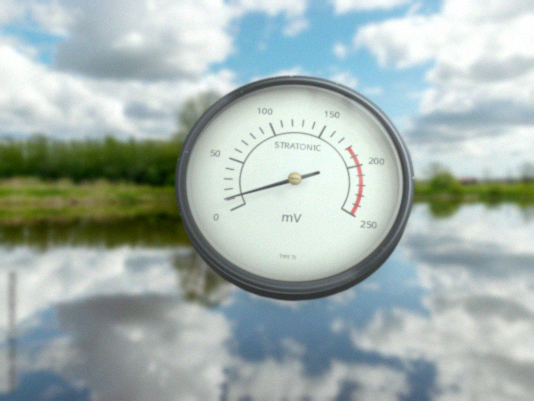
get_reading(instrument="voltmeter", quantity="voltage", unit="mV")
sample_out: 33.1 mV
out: 10 mV
